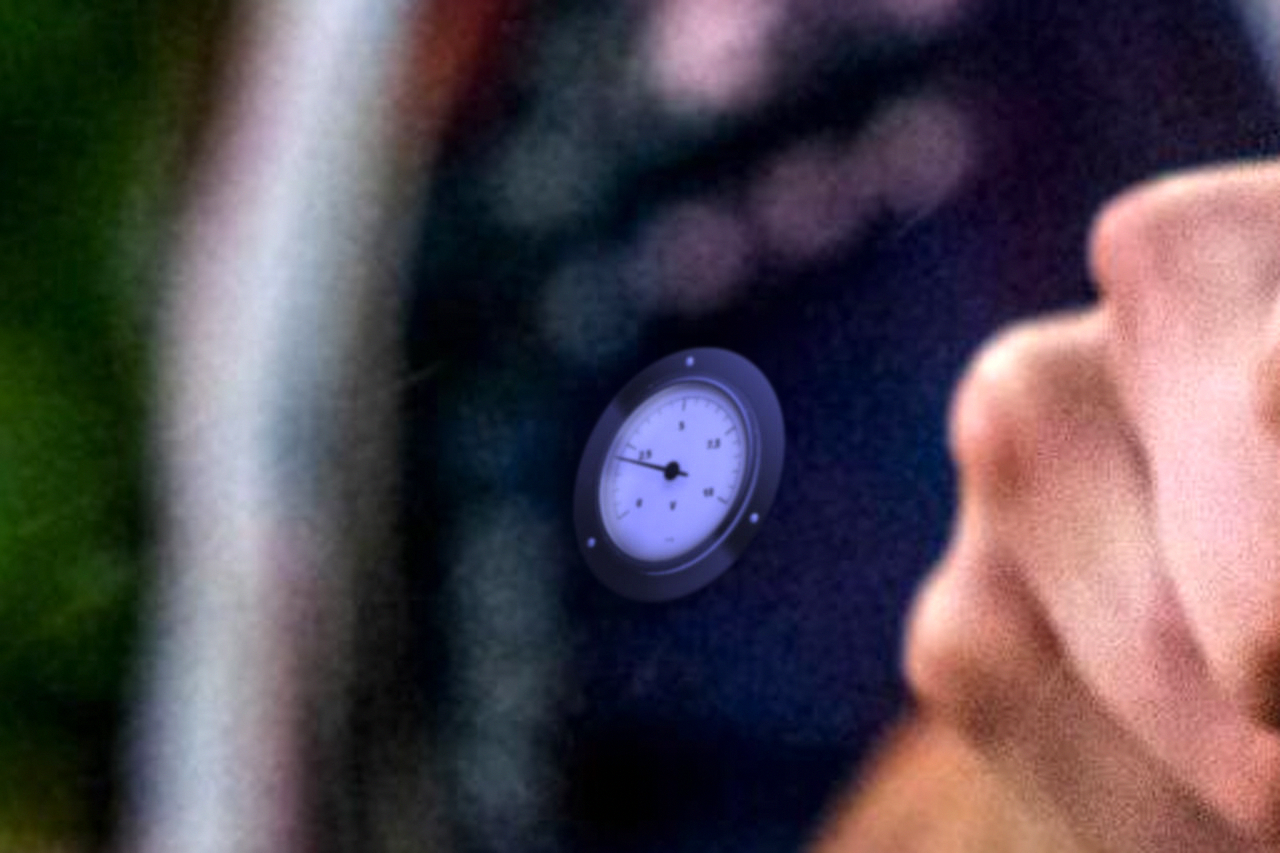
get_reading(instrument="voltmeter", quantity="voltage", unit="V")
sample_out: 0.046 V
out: 2 V
